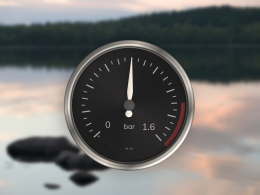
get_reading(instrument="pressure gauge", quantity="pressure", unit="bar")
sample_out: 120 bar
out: 0.8 bar
